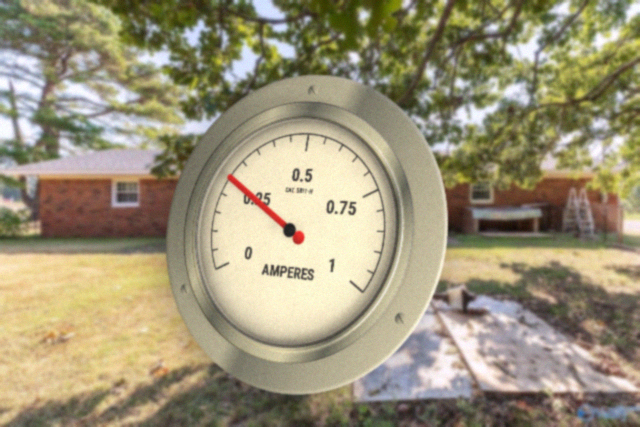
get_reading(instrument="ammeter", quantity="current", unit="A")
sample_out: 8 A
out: 0.25 A
